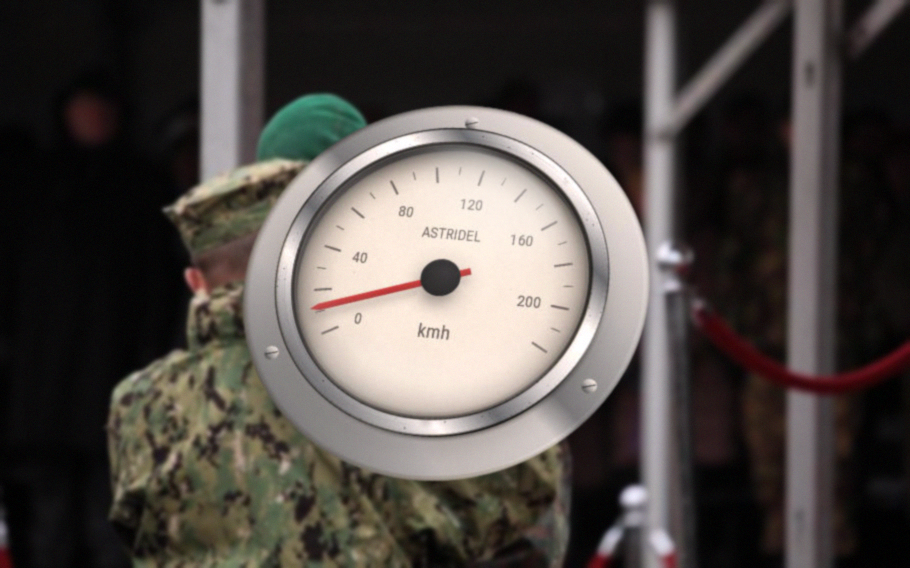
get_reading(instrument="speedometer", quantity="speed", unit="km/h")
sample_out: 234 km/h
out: 10 km/h
